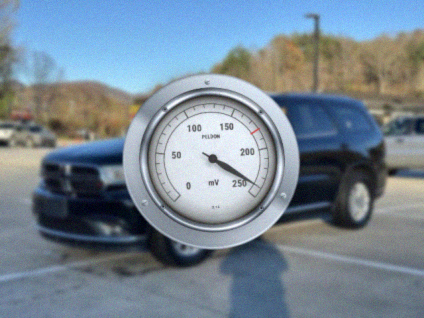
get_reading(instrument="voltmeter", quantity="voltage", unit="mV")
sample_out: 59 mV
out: 240 mV
